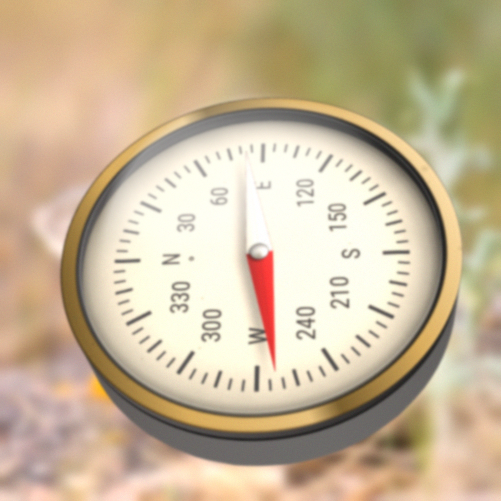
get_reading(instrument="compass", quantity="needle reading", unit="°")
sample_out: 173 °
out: 262.5 °
